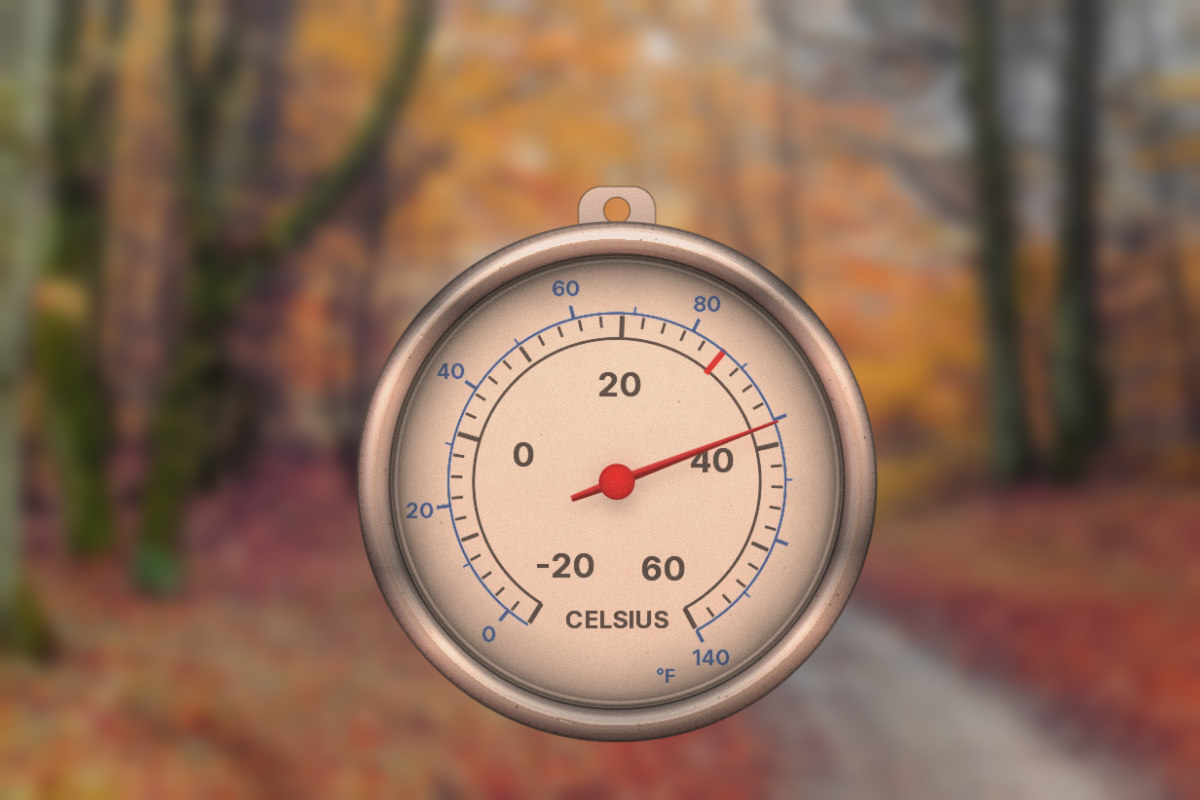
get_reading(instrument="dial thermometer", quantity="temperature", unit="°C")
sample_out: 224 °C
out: 38 °C
